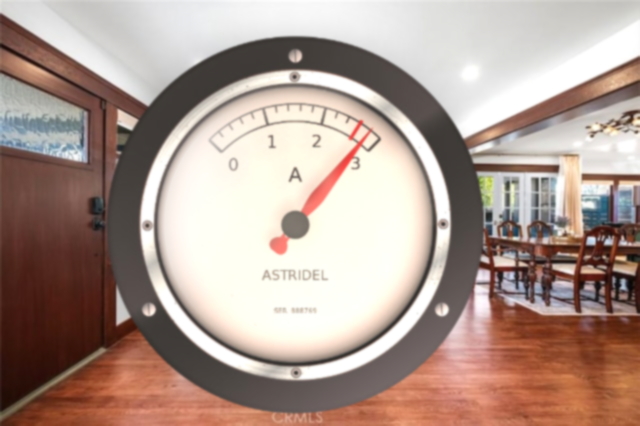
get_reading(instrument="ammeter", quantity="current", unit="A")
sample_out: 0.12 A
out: 2.8 A
